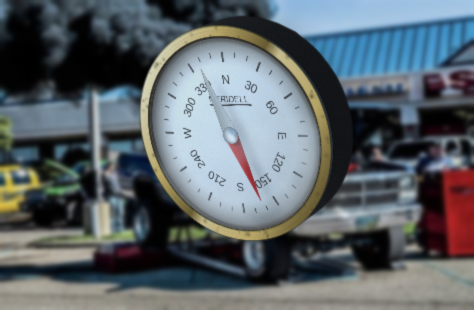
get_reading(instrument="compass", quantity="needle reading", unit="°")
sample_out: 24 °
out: 160 °
